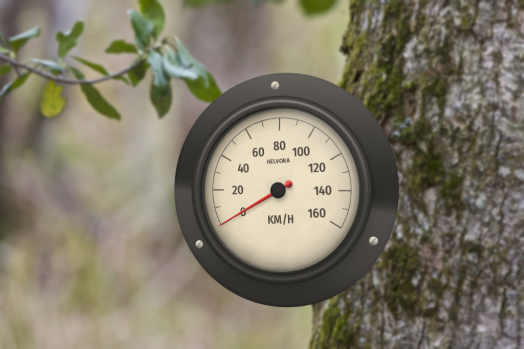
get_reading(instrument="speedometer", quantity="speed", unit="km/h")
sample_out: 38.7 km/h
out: 0 km/h
